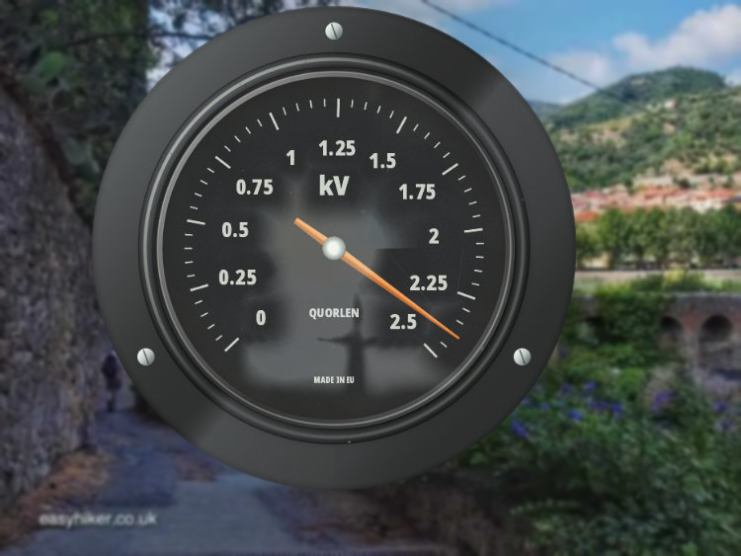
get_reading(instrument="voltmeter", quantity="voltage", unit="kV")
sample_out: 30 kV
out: 2.4 kV
